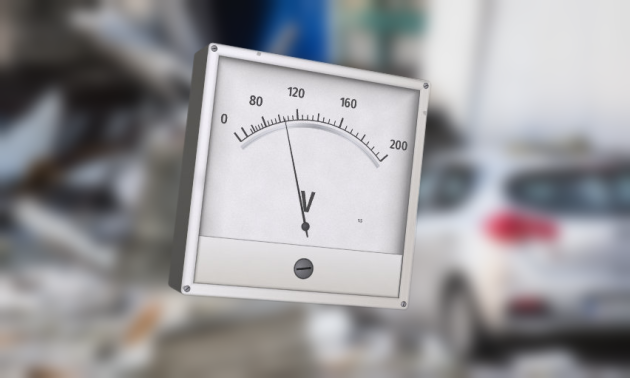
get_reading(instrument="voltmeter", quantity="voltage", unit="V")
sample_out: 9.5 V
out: 105 V
